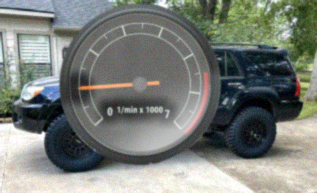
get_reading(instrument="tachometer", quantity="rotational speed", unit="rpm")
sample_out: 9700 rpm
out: 1000 rpm
